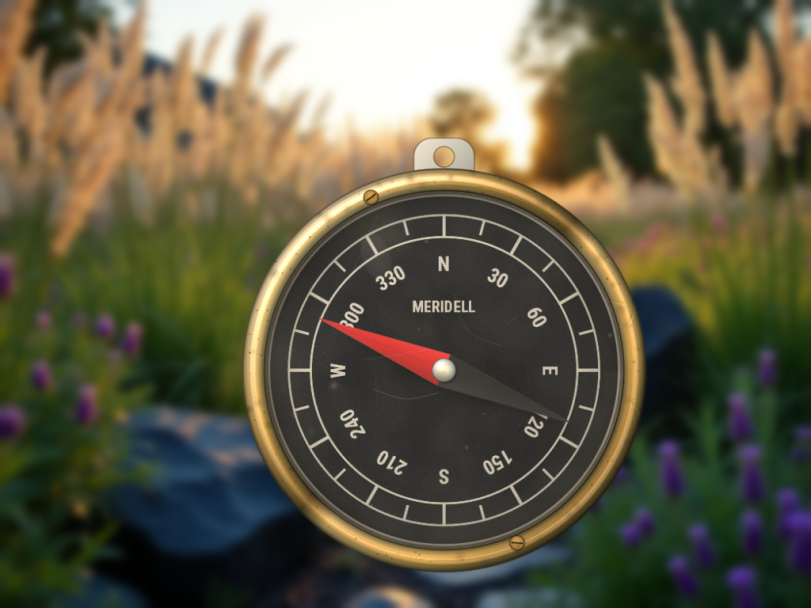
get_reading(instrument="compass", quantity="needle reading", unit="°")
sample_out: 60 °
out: 292.5 °
